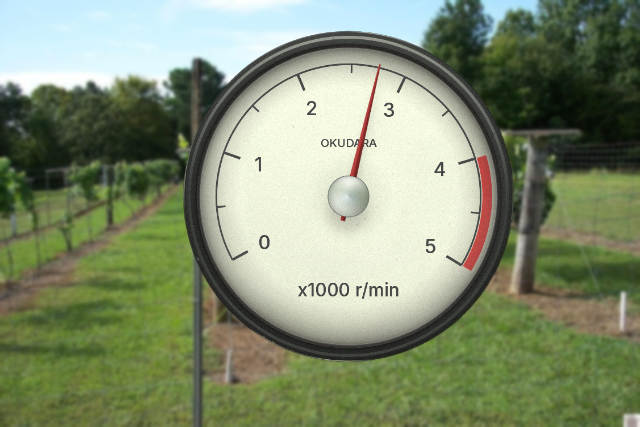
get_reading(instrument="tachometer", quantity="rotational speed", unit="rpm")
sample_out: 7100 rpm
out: 2750 rpm
